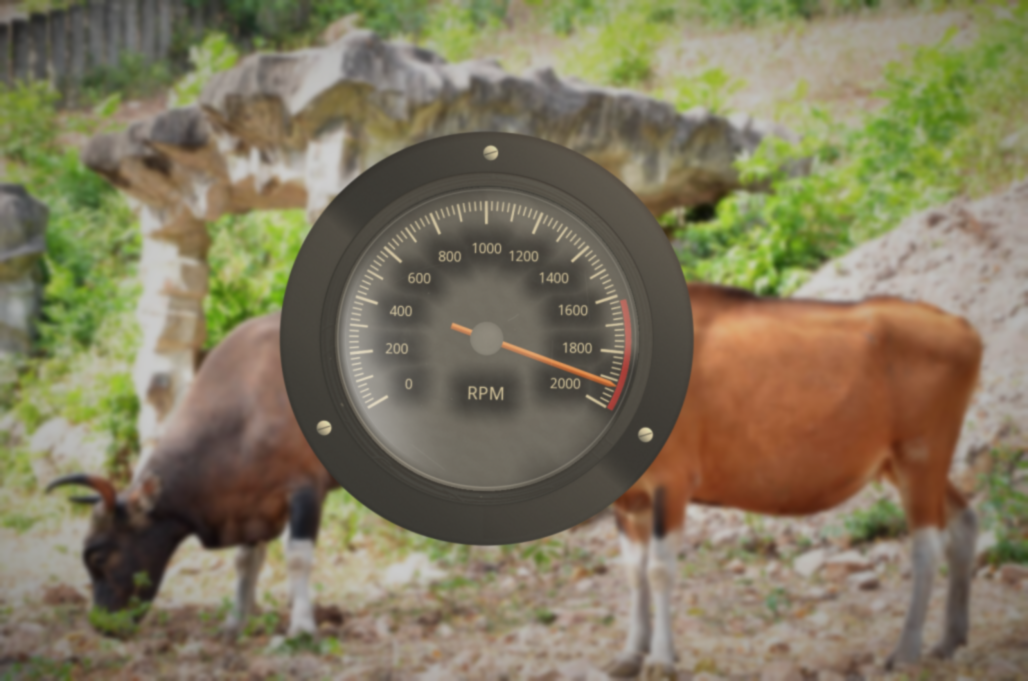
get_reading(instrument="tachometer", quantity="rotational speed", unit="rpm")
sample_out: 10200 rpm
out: 1920 rpm
